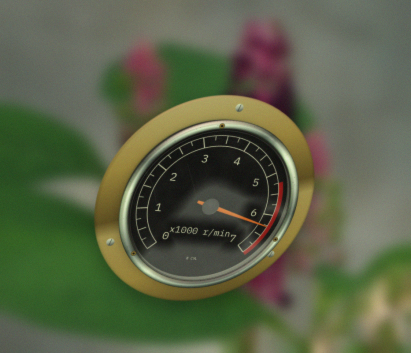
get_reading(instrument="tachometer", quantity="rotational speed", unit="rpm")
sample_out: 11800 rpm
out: 6250 rpm
